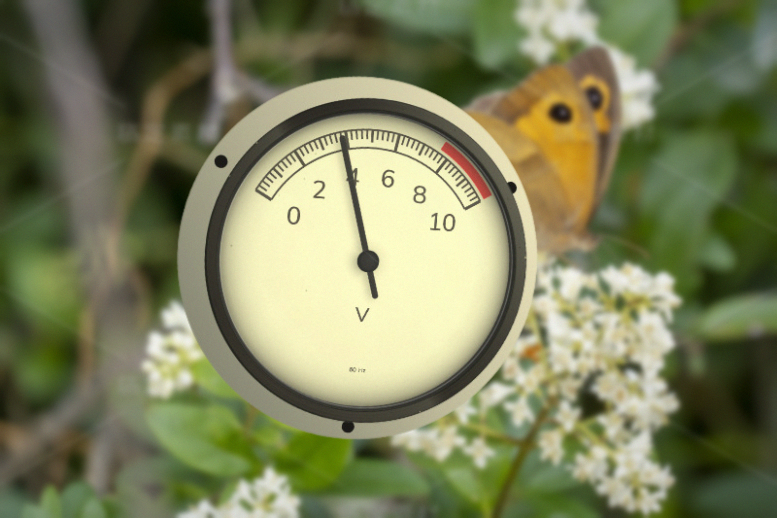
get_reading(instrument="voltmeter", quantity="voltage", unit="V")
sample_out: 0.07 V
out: 3.8 V
